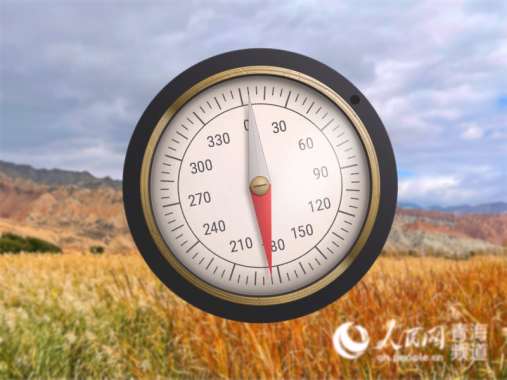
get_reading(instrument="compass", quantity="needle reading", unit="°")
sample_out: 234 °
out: 185 °
